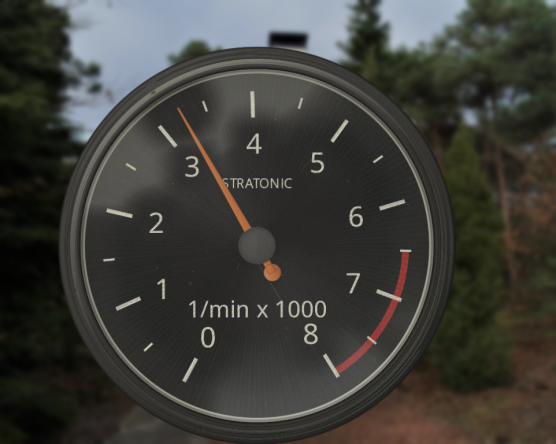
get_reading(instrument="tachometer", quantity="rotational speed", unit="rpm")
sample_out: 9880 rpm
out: 3250 rpm
